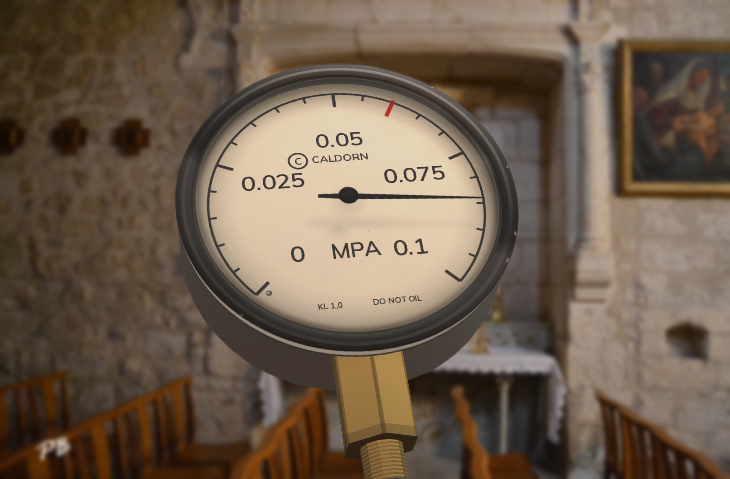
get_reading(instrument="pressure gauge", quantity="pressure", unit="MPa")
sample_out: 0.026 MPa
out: 0.085 MPa
